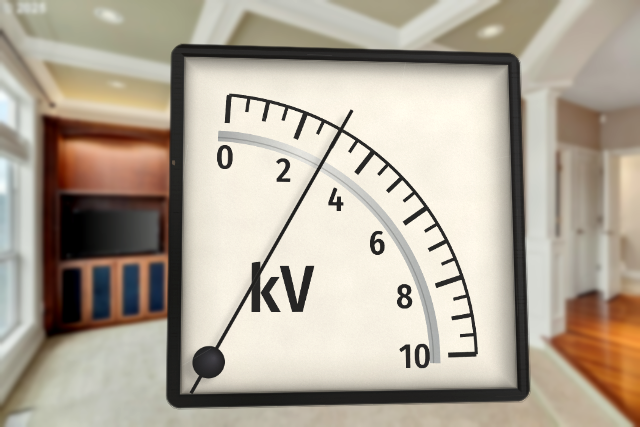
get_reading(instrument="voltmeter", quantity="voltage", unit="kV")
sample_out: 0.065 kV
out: 3 kV
